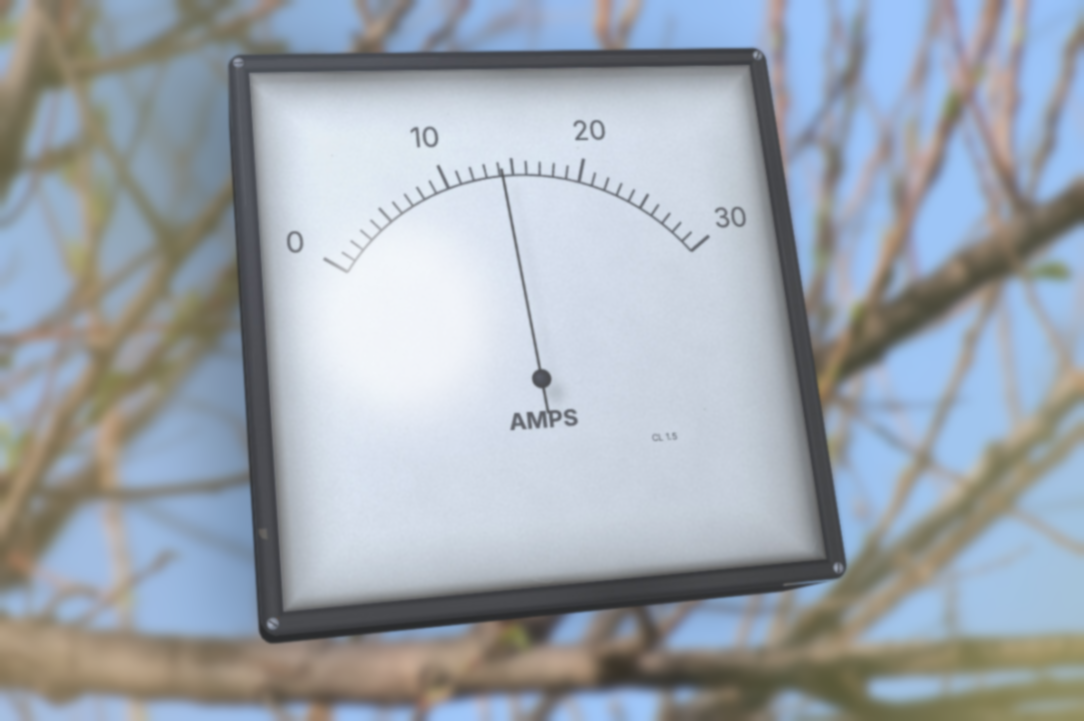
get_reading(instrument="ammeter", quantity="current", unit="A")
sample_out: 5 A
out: 14 A
